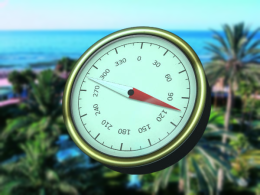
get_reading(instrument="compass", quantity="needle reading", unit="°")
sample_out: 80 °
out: 105 °
